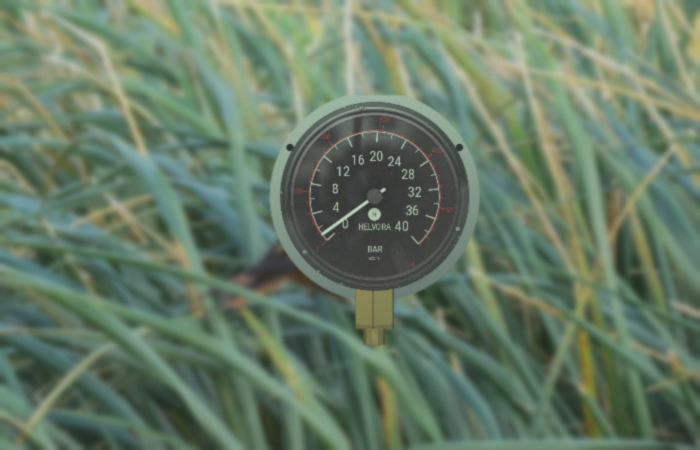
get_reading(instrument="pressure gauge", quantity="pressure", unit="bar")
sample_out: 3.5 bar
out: 1 bar
